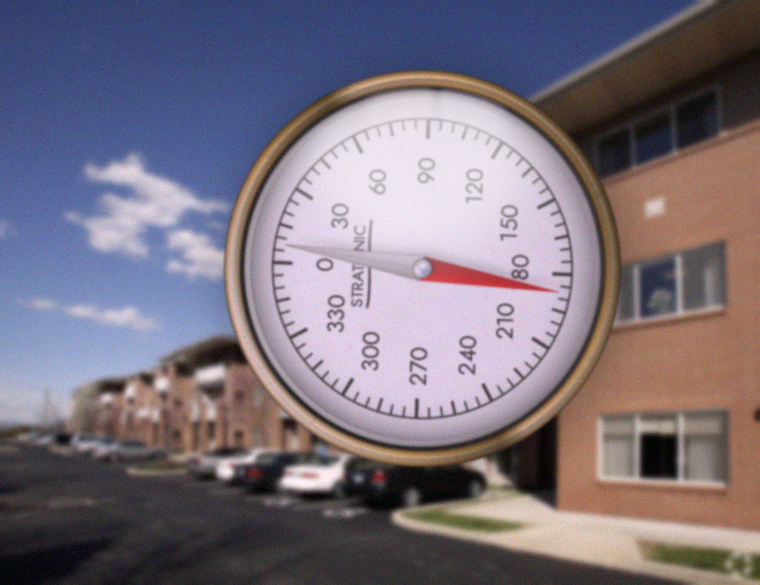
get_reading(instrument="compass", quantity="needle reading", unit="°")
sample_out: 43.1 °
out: 187.5 °
